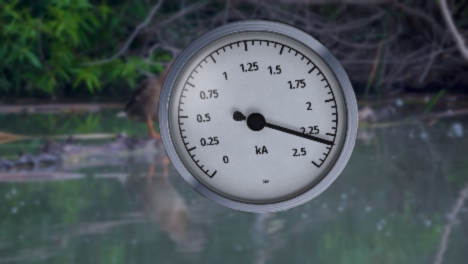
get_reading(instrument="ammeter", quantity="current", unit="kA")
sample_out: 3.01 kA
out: 2.3 kA
